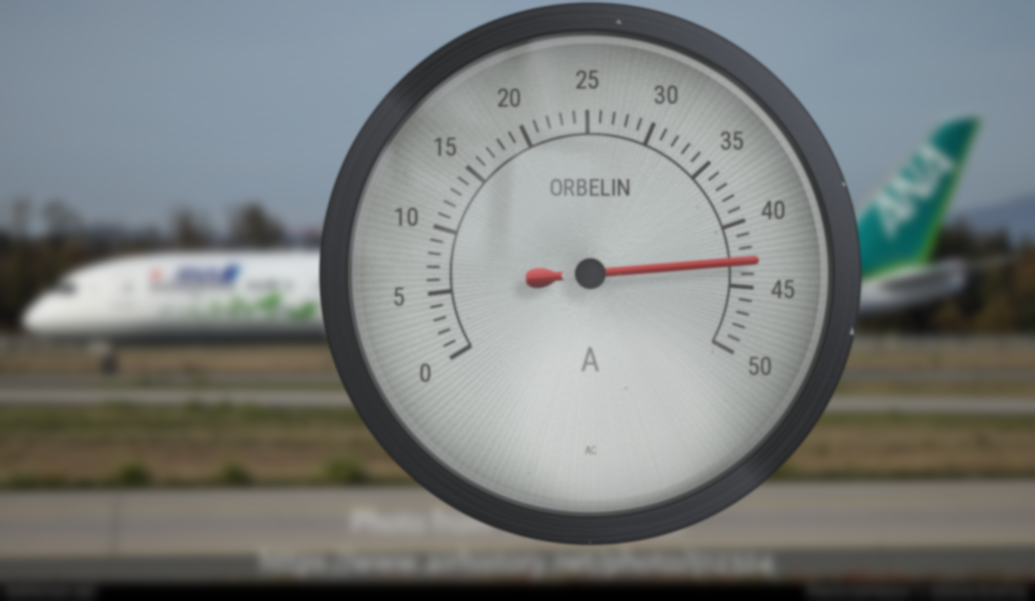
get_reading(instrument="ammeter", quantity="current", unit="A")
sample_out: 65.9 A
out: 43 A
